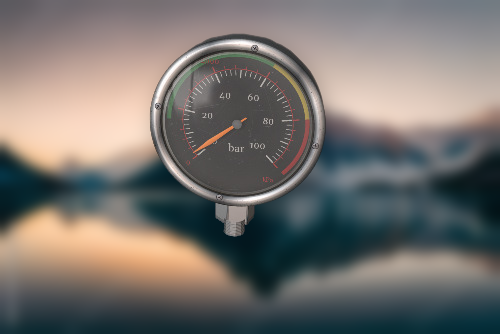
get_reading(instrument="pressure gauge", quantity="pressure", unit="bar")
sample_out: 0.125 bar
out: 2 bar
